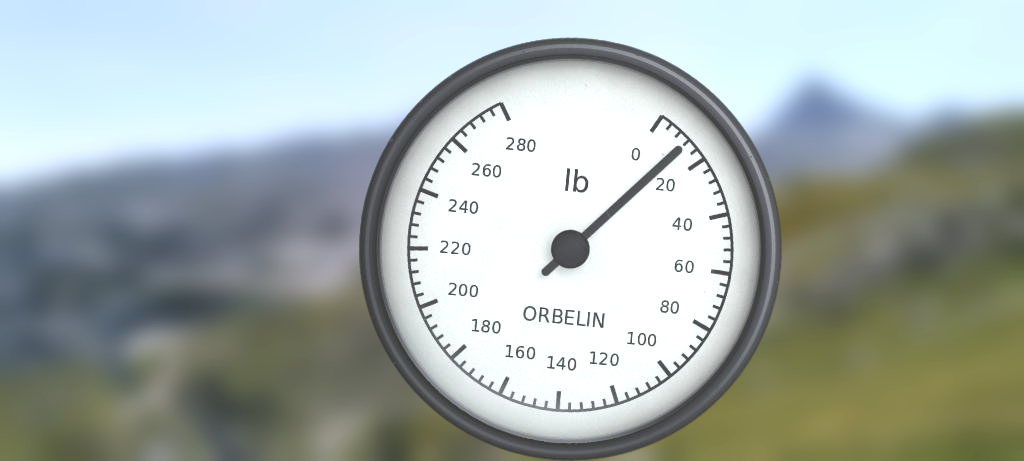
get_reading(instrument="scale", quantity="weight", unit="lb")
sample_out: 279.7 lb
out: 12 lb
